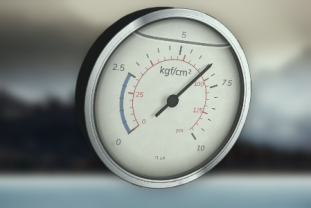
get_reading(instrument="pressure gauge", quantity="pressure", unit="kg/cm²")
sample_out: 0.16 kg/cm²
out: 6.5 kg/cm²
